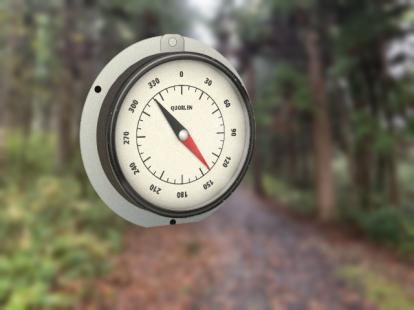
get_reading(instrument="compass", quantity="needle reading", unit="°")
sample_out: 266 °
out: 140 °
